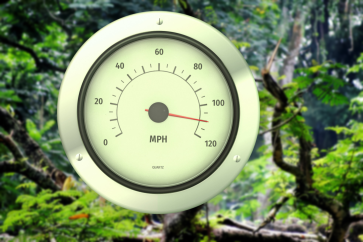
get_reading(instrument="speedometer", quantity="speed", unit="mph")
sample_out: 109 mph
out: 110 mph
